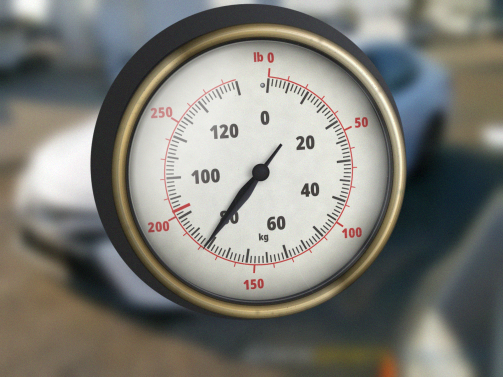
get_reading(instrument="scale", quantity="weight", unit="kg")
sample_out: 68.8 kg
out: 81 kg
